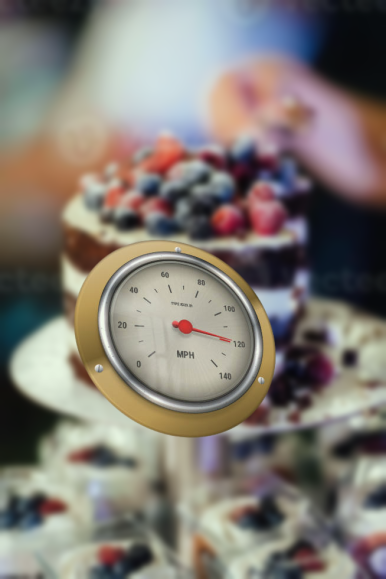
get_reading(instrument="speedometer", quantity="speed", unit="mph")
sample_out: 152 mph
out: 120 mph
